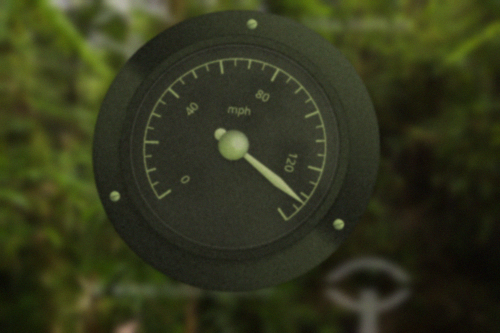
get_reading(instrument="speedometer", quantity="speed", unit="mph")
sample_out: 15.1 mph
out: 132.5 mph
